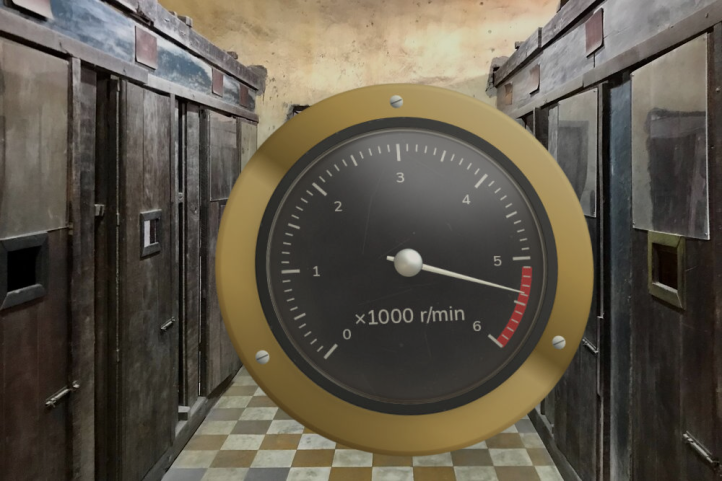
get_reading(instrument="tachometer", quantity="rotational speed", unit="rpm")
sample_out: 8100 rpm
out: 5400 rpm
